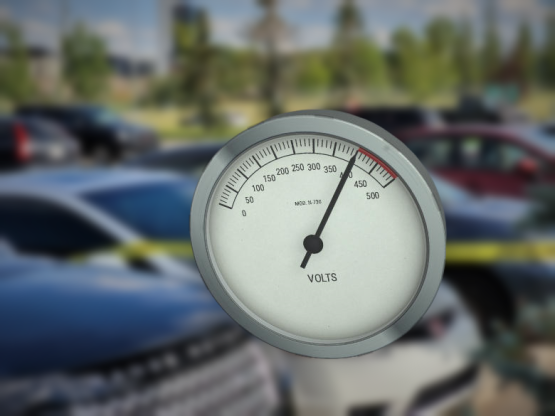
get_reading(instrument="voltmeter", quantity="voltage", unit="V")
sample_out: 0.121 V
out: 400 V
